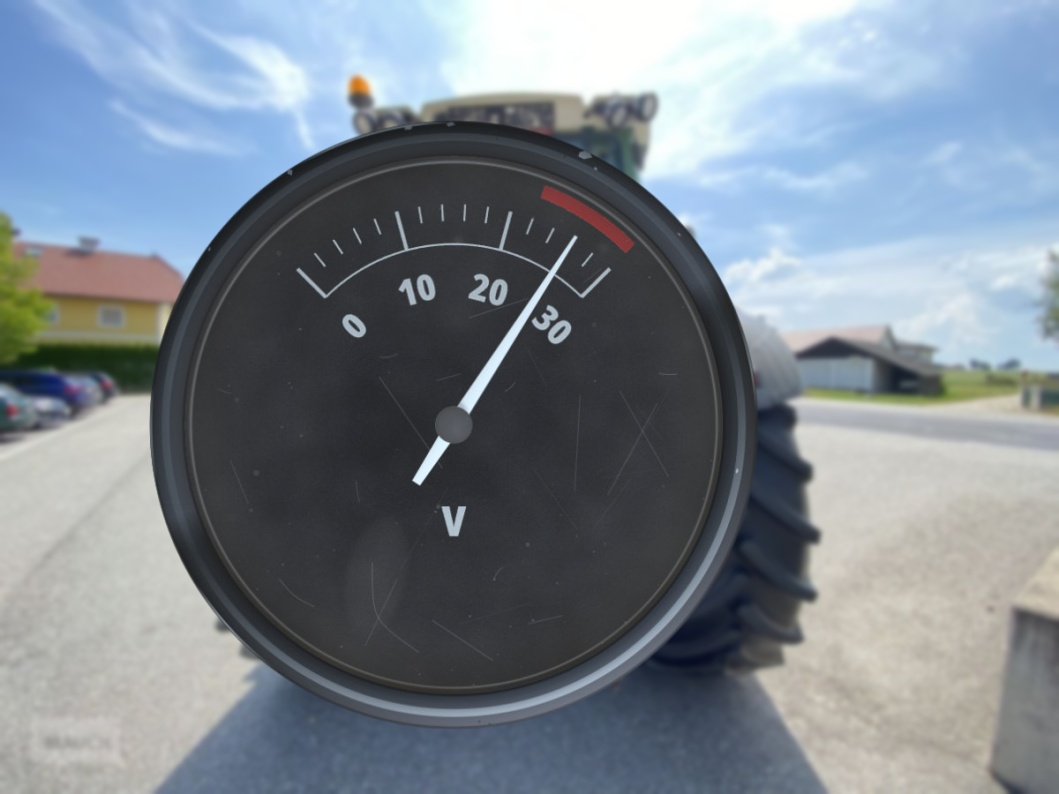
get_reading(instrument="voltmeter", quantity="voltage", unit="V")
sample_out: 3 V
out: 26 V
